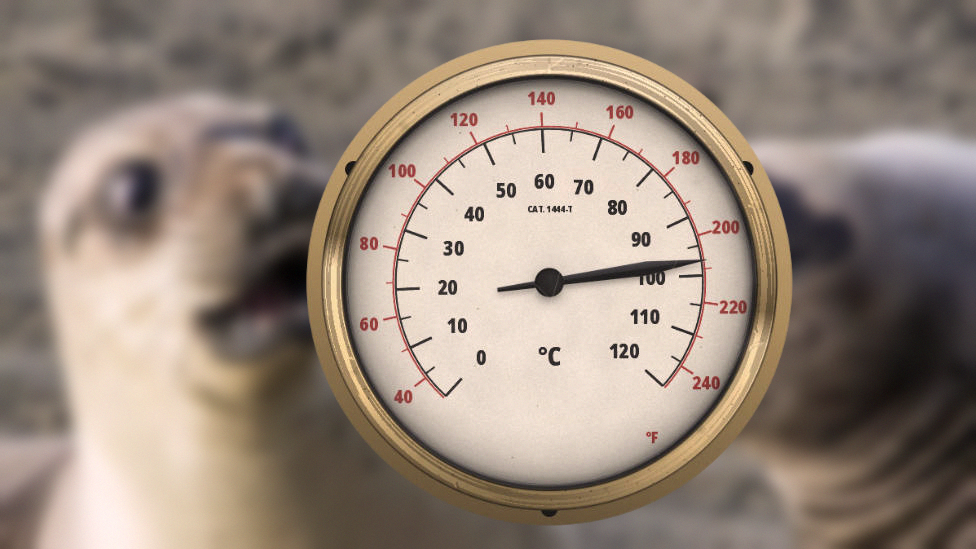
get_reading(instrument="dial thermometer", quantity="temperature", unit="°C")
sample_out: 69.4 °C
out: 97.5 °C
